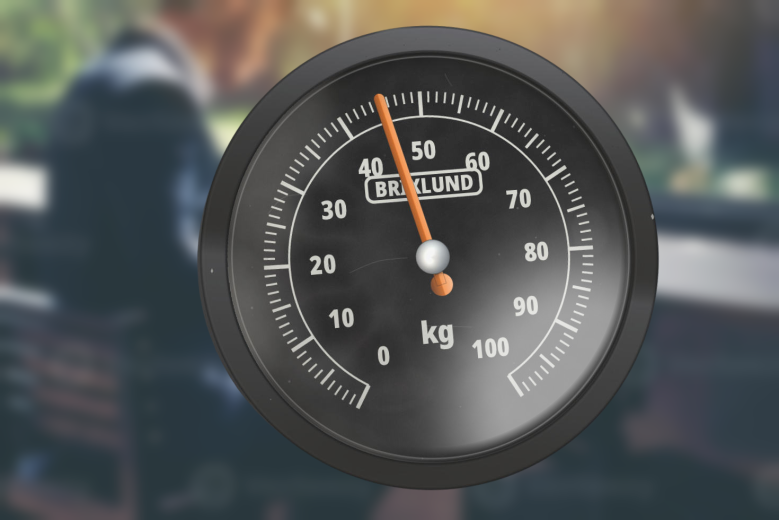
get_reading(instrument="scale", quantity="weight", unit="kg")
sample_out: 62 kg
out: 45 kg
